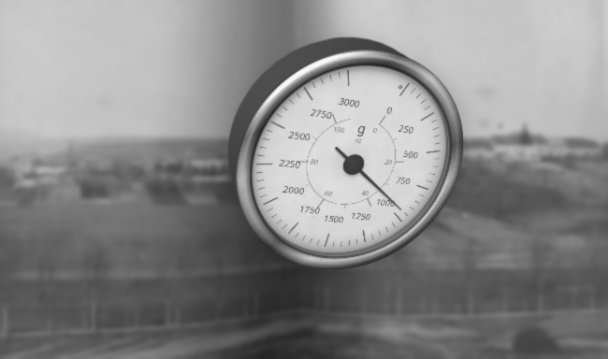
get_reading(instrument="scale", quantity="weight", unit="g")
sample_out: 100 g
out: 950 g
